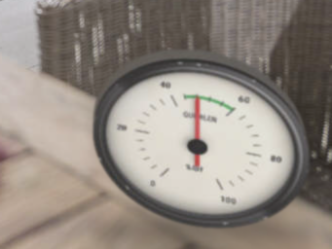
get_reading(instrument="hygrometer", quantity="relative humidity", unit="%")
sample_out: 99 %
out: 48 %
